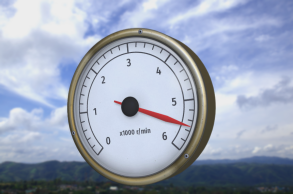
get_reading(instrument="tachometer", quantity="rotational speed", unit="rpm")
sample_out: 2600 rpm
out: 5500 rpm
